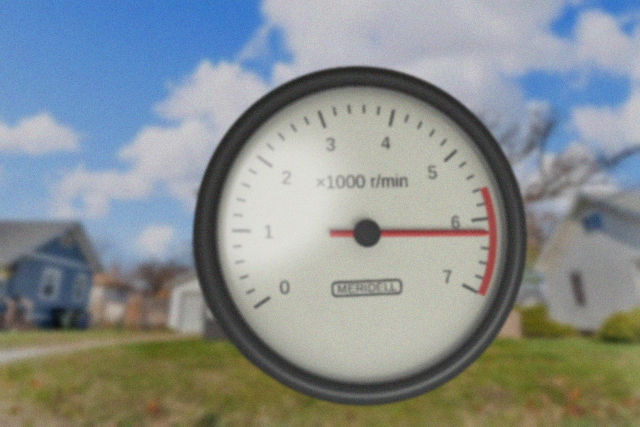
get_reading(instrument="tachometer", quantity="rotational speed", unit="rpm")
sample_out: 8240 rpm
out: 6200 rpm
